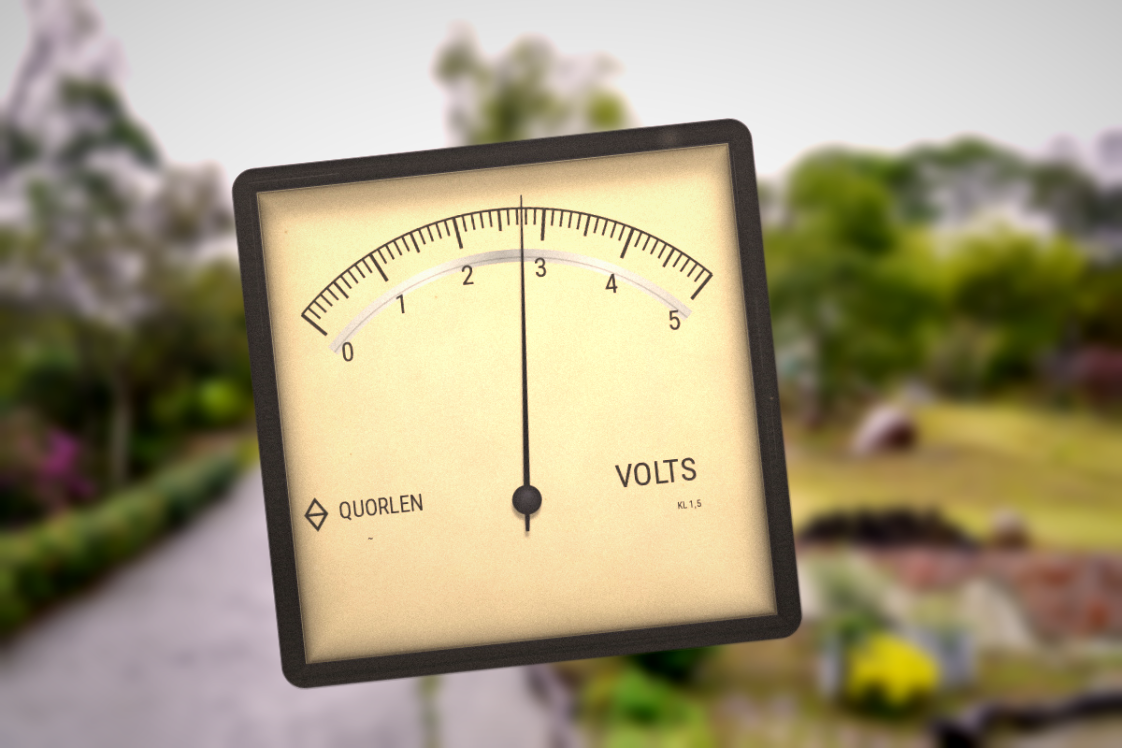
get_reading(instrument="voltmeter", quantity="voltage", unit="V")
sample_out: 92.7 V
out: 2.75 V
